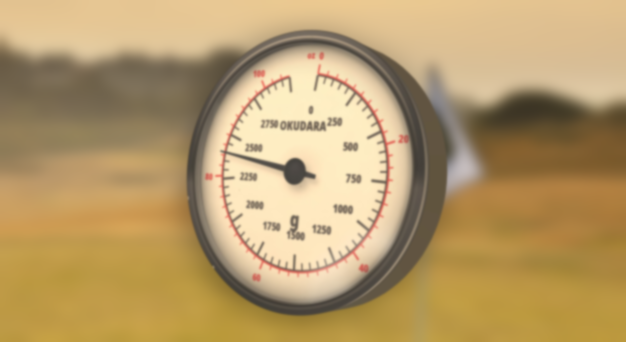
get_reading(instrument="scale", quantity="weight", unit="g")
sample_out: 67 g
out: 2400 g
